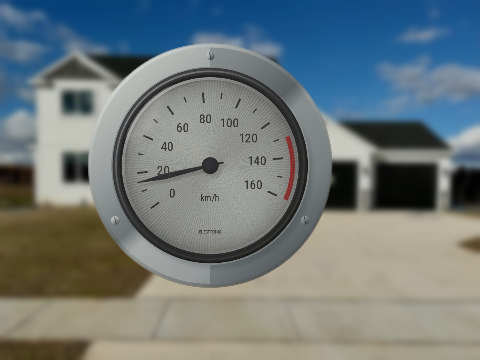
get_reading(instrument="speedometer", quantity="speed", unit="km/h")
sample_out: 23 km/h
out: 15 km/h
